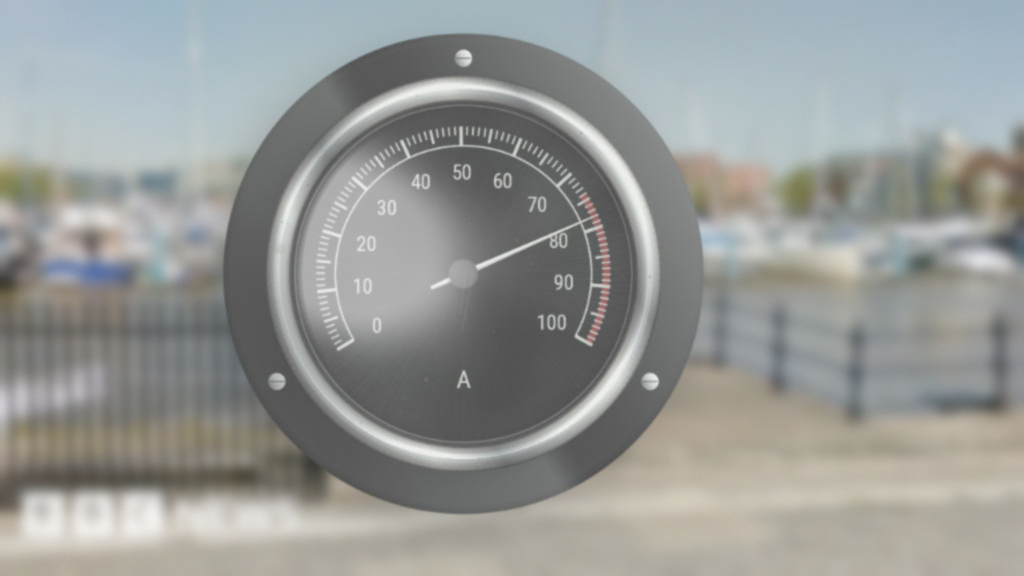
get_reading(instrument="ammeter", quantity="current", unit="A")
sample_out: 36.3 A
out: 78 A
